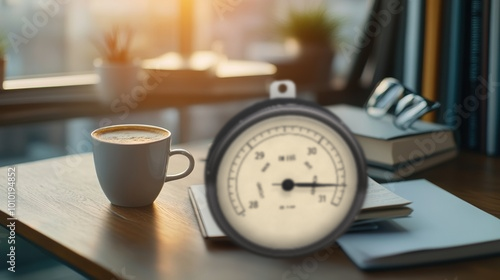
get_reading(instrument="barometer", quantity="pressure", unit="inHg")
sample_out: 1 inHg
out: 30.7 inHg
